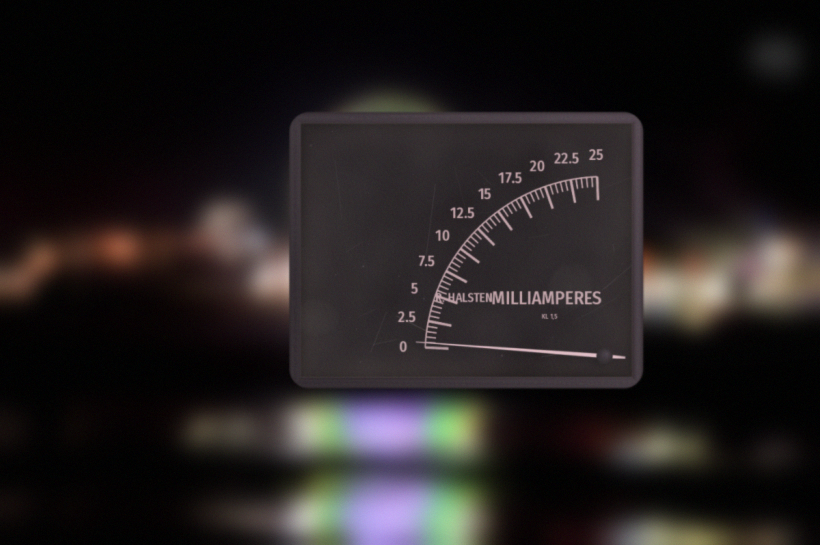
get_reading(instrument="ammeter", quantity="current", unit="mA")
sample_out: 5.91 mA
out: 0.5 mA
